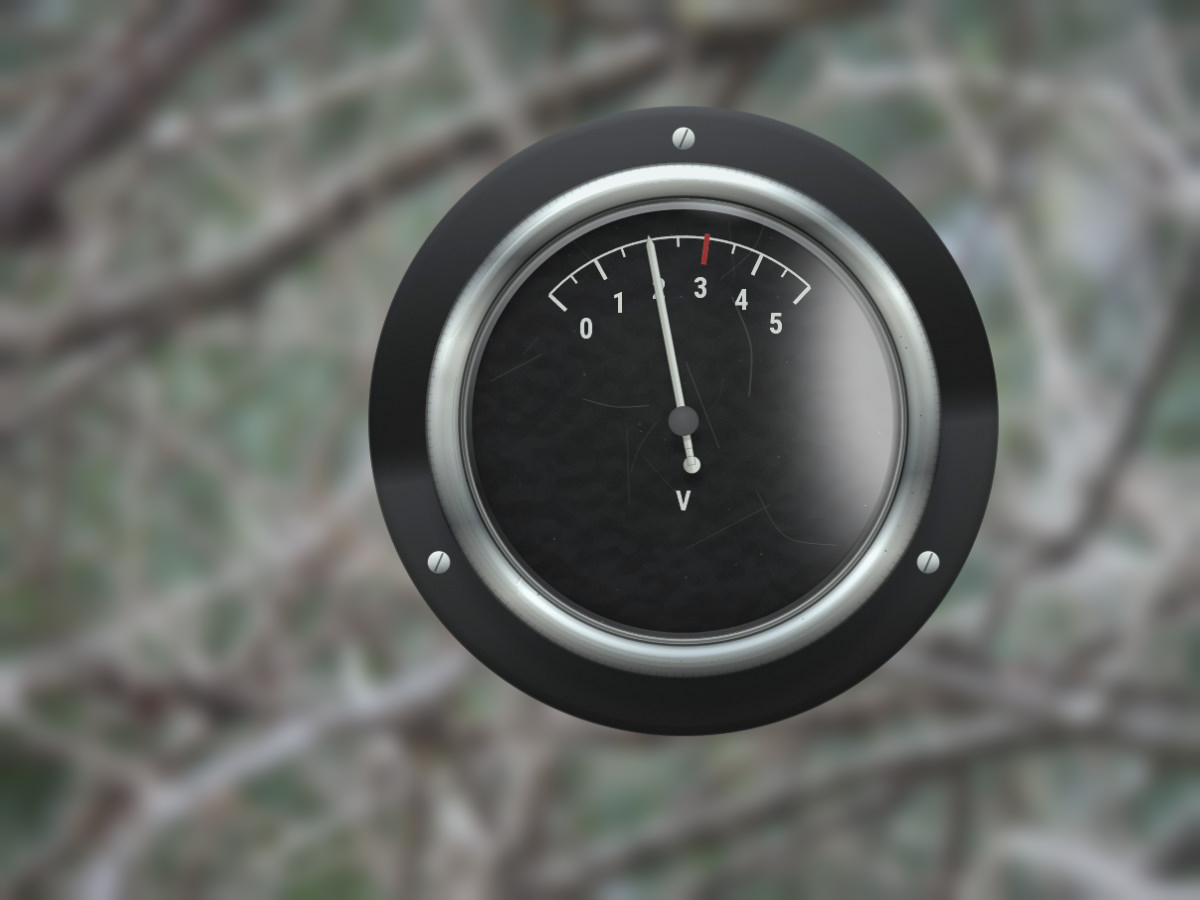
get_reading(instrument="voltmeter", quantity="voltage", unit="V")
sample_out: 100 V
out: 2 V
